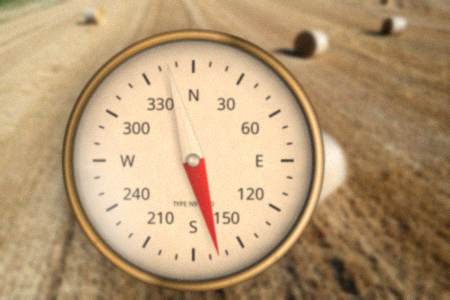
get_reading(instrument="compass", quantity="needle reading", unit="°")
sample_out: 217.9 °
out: 165 °
